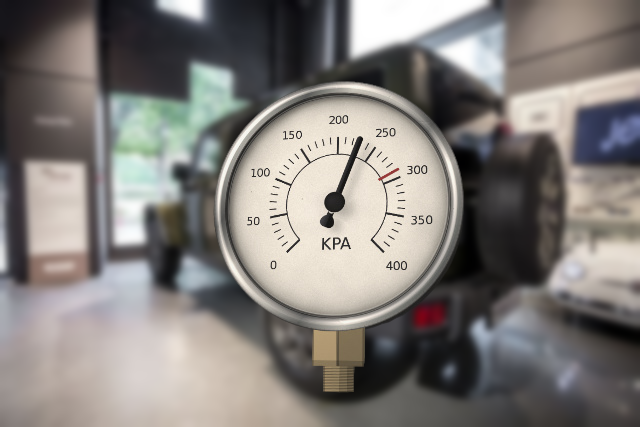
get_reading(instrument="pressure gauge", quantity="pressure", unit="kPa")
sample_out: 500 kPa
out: 230 kPa
